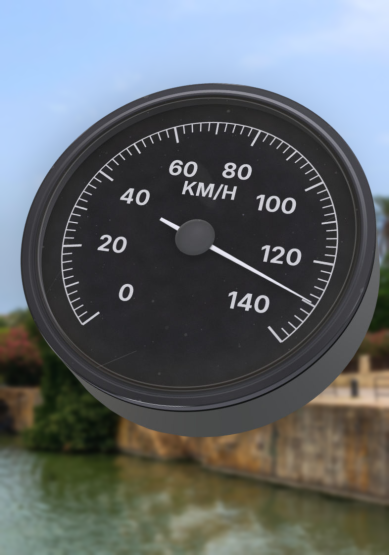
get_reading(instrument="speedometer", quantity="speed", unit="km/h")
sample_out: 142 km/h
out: 130 km/h
